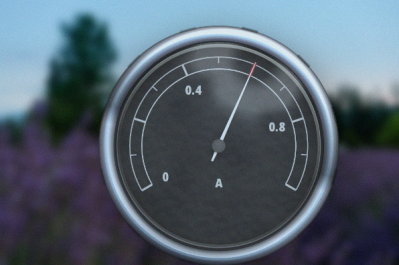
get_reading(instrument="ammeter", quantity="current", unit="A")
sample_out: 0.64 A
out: 0.6 A
